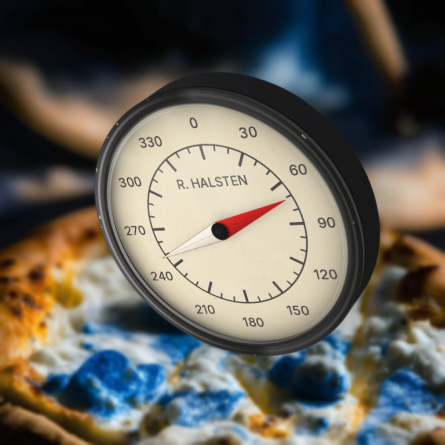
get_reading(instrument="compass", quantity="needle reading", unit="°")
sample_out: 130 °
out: 70 °
